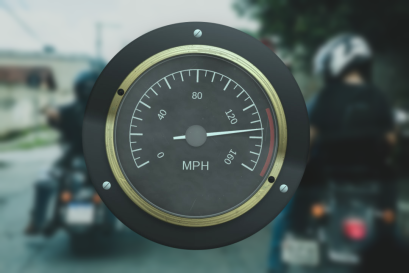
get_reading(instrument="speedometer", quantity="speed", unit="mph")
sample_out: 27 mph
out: 135 mph
